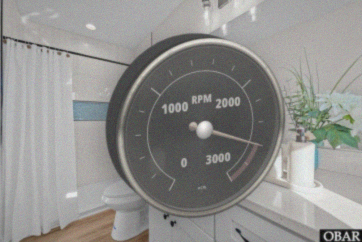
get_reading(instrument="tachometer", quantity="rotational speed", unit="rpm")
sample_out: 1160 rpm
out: 2600 rpm
